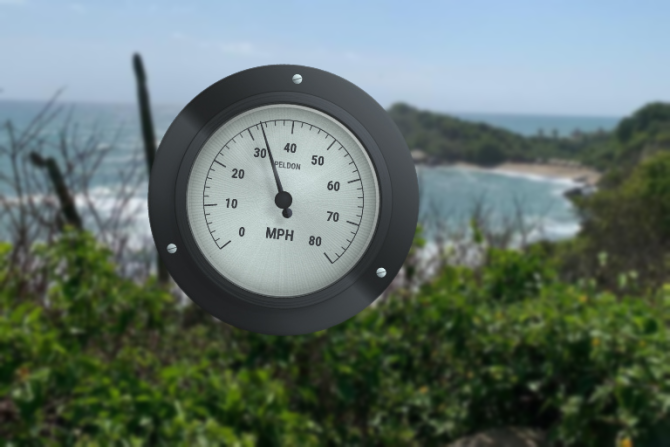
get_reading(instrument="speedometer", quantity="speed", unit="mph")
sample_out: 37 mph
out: 33 mph
